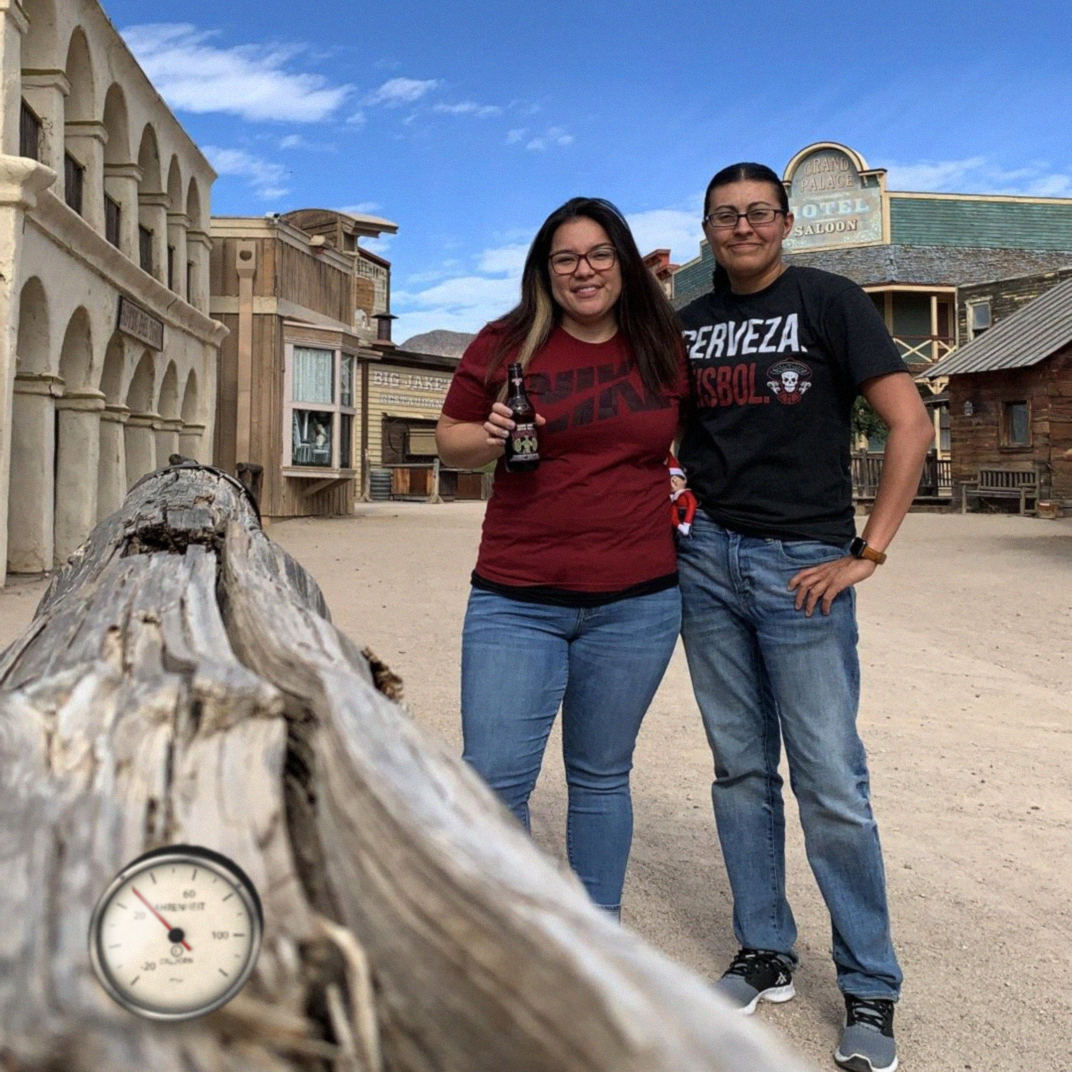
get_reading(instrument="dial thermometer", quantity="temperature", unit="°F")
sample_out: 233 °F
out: 30 °F
